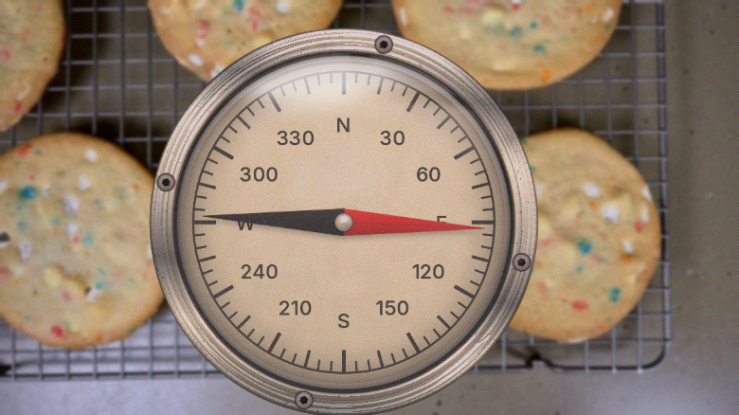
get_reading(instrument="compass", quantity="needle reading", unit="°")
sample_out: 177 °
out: 92.5 °
